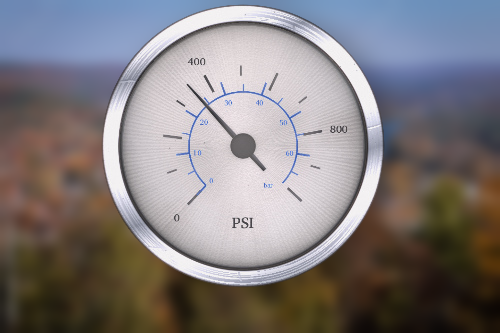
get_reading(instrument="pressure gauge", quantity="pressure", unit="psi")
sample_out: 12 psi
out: 350 psi
